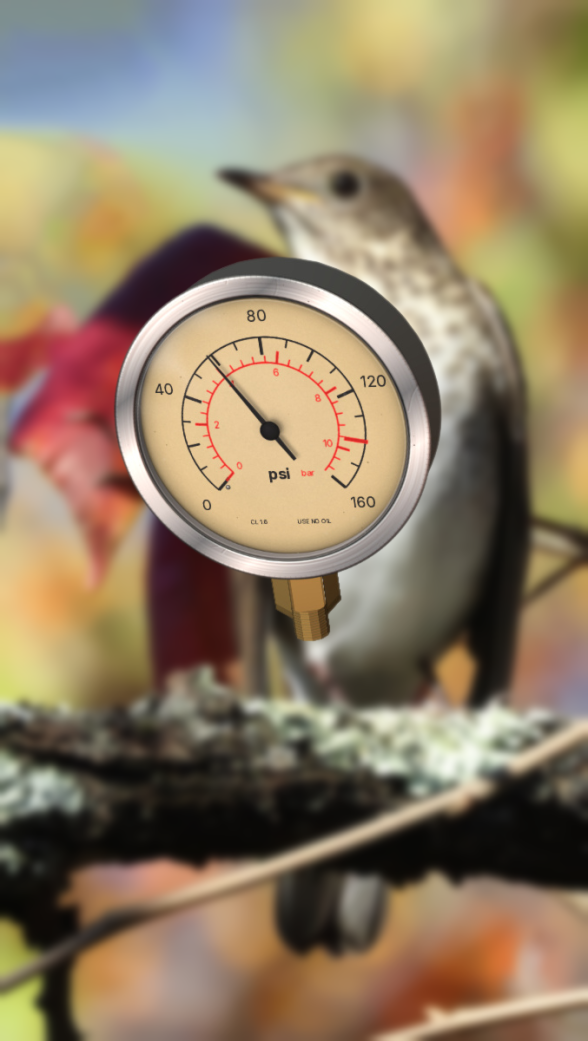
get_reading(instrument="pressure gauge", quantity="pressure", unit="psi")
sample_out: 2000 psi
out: 60 psi
